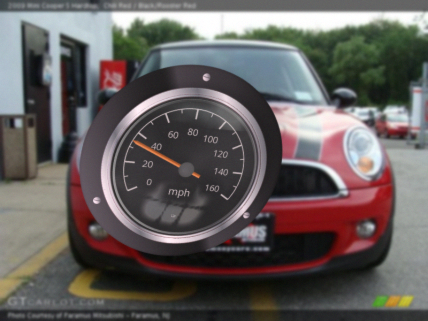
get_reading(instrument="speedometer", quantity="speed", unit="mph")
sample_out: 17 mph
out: 35 mph
